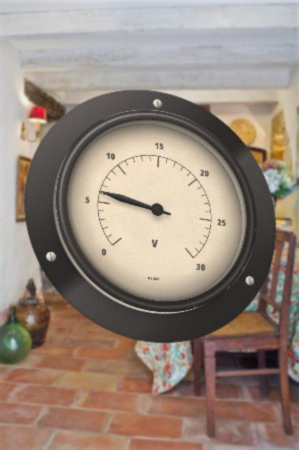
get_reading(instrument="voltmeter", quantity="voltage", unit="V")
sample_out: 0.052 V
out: 6 V
